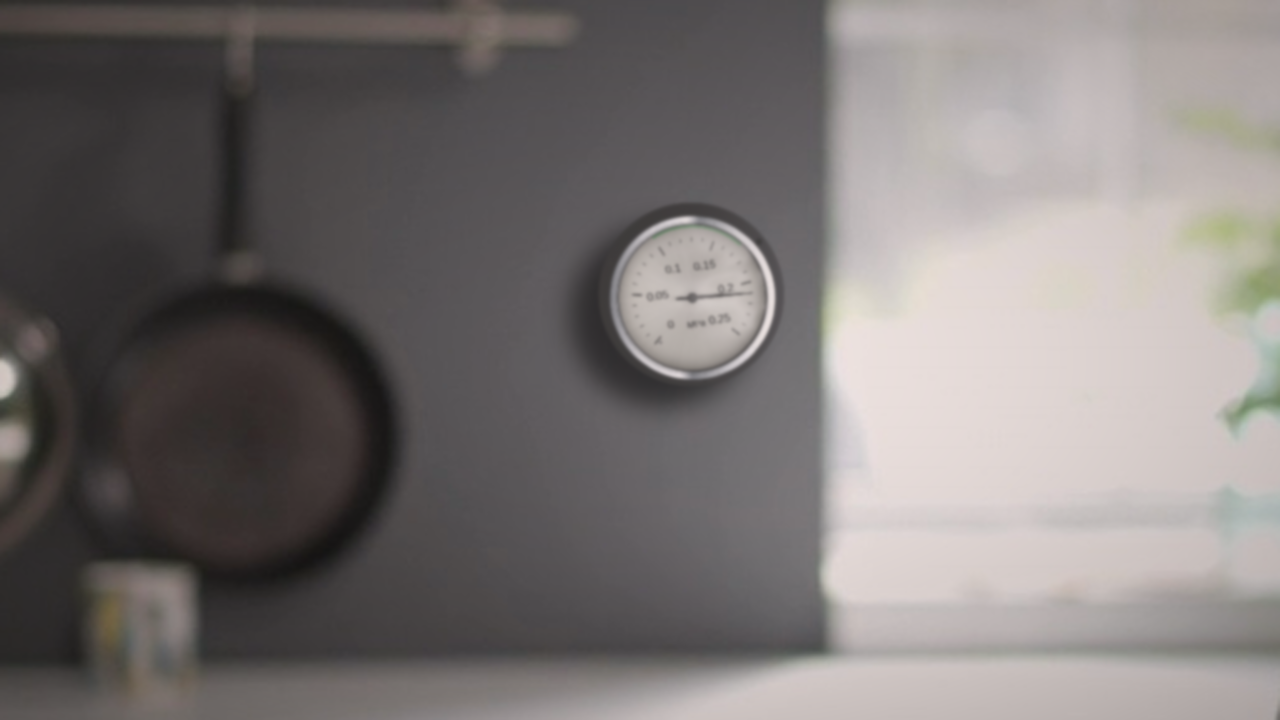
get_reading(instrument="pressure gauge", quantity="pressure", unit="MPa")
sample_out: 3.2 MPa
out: 0.21 MPa
